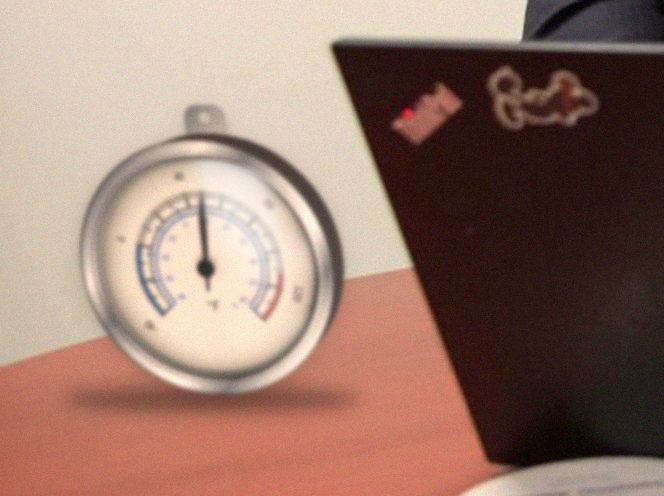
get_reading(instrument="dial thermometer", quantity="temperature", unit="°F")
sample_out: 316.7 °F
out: 50 °F
